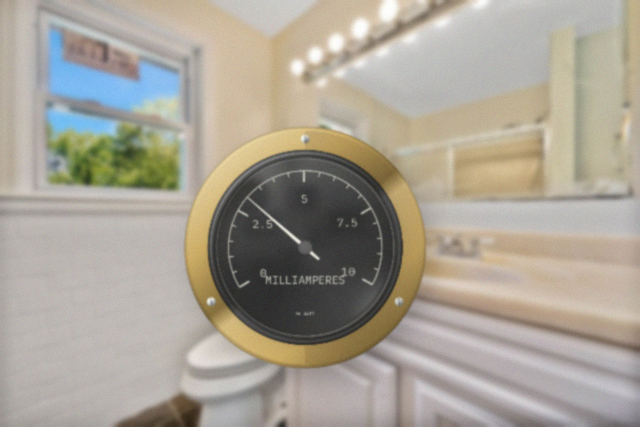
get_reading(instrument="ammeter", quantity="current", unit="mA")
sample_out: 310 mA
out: 3 mA
